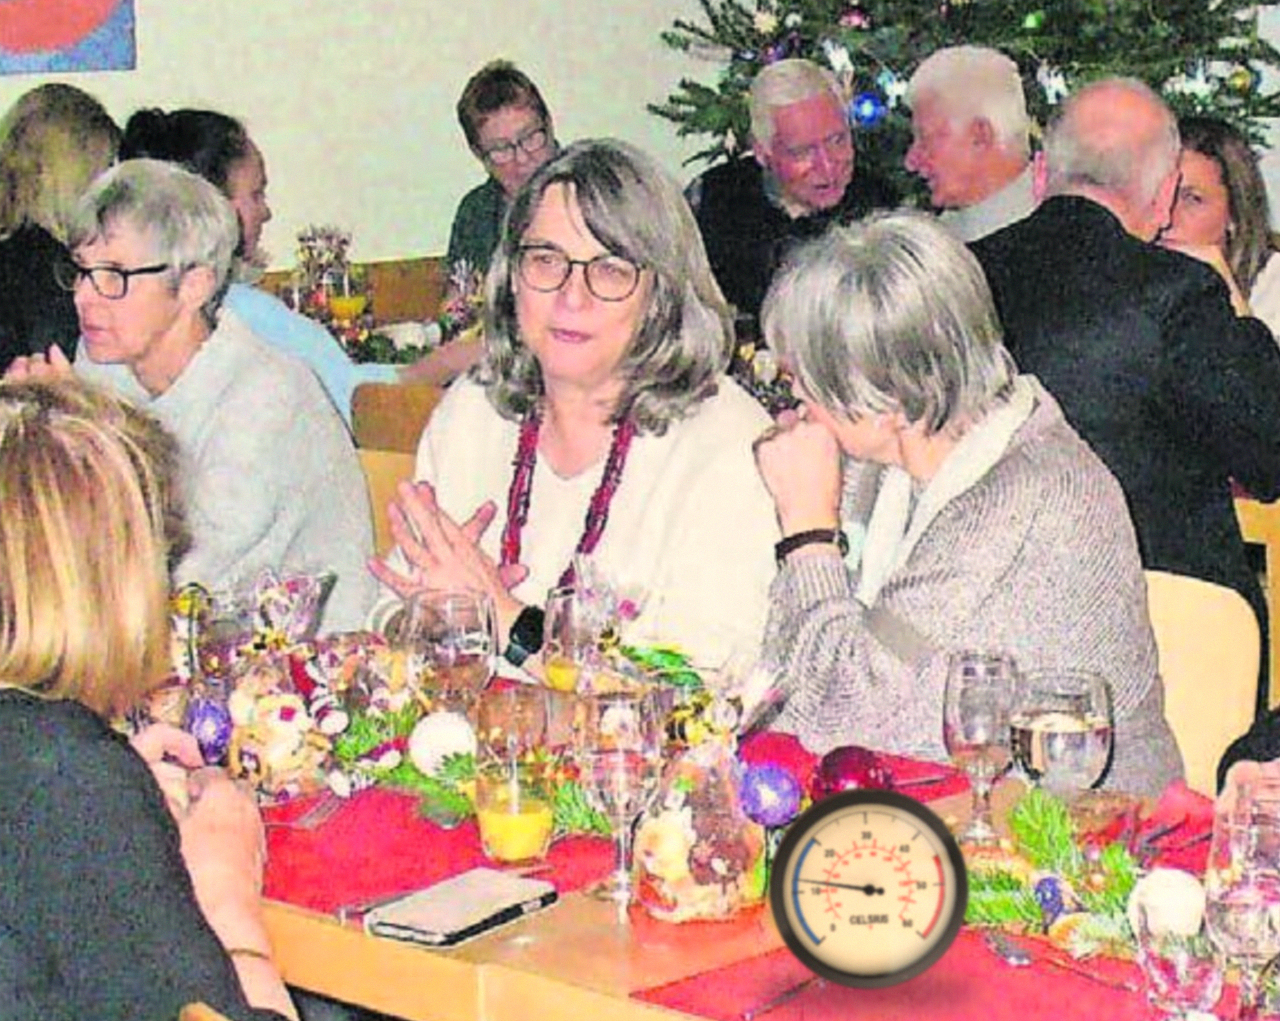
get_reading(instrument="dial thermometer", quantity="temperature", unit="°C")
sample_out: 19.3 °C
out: 12.5 °C
